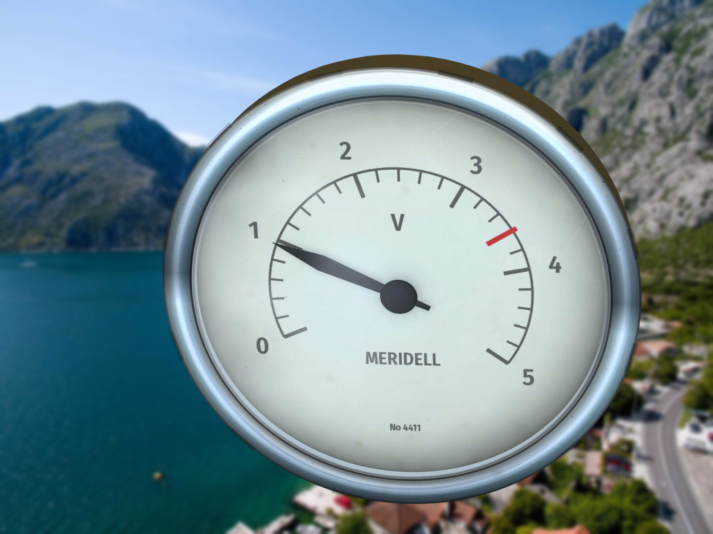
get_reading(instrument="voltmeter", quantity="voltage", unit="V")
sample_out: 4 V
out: 1 V
